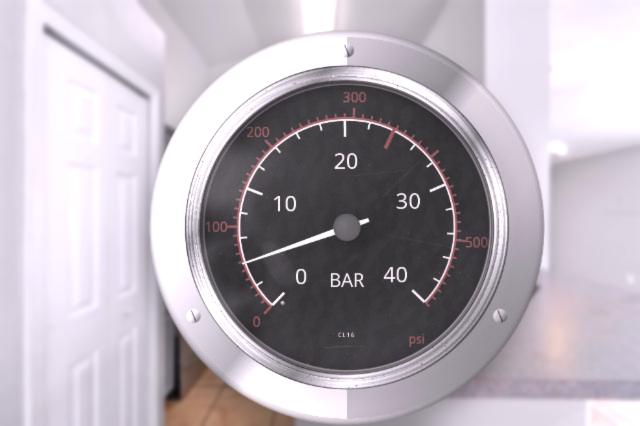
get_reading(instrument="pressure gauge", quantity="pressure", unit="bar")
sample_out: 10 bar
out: 4 bar
